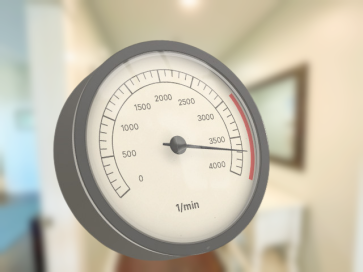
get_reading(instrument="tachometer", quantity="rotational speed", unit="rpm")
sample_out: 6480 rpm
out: 3700 rpm
